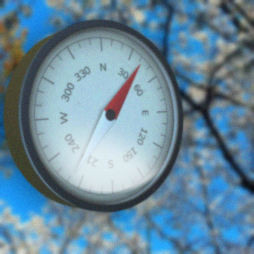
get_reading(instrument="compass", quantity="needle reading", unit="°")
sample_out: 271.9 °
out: 40 °
